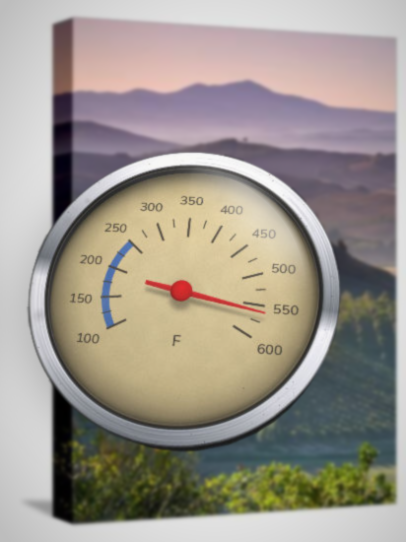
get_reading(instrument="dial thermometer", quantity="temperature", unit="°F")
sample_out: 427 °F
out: 562.5 °F
